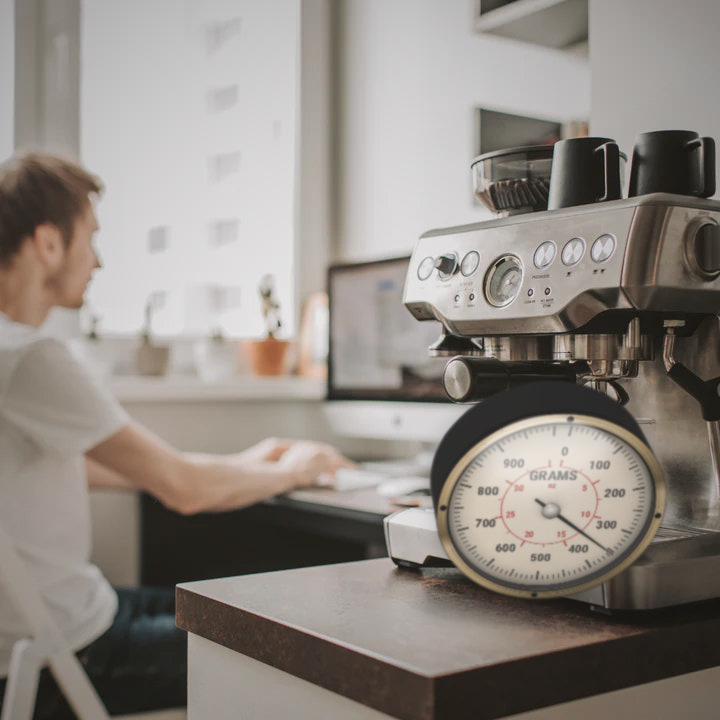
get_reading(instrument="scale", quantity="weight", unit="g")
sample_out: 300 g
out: 350 g
